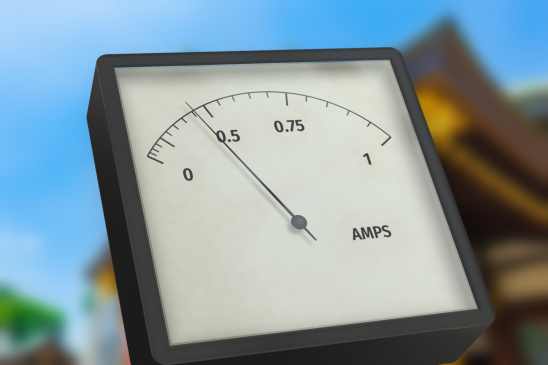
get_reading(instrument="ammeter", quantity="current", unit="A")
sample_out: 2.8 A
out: 0.45 A
